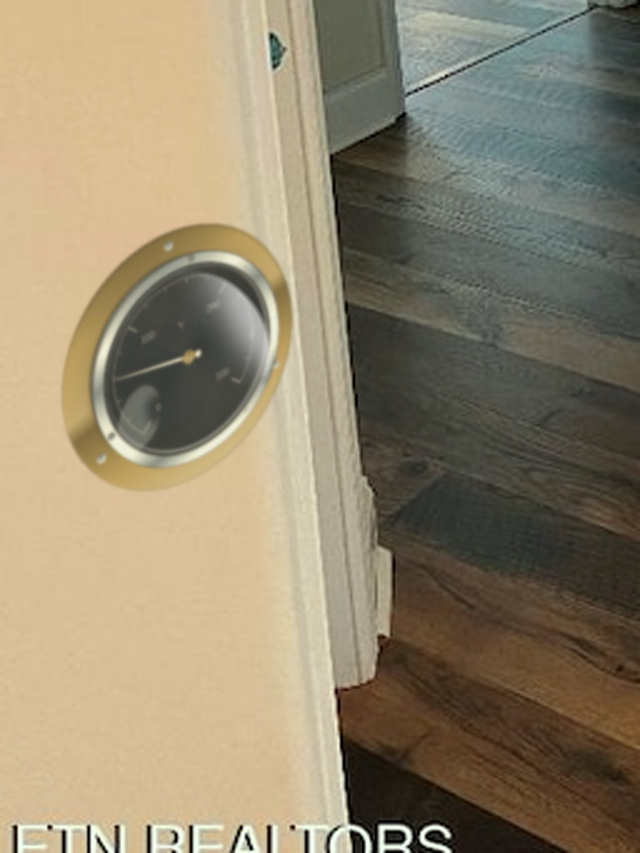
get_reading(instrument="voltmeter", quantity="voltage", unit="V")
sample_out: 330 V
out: 60 V
